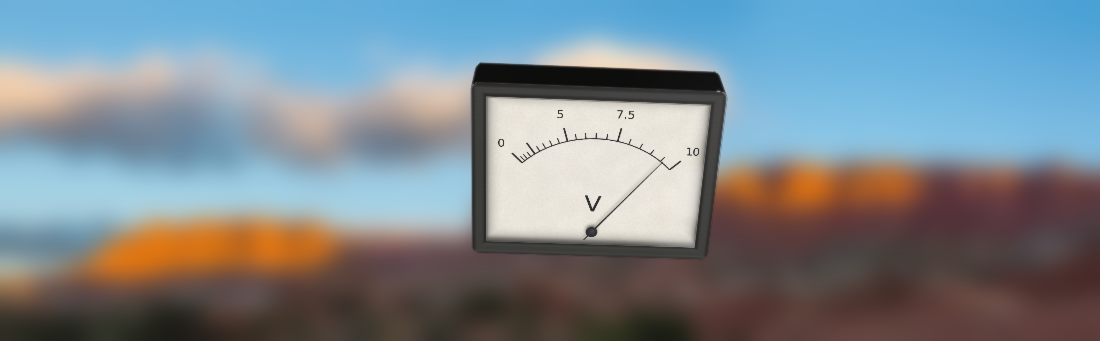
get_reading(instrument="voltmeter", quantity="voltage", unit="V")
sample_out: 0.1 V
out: 9.5 V
